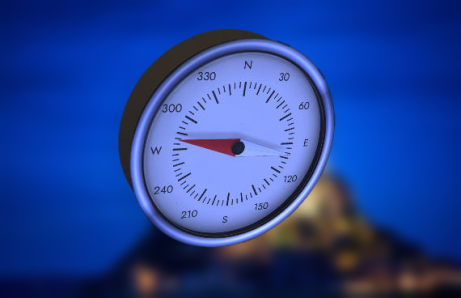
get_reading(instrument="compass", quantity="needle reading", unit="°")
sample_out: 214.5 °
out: 280 °
